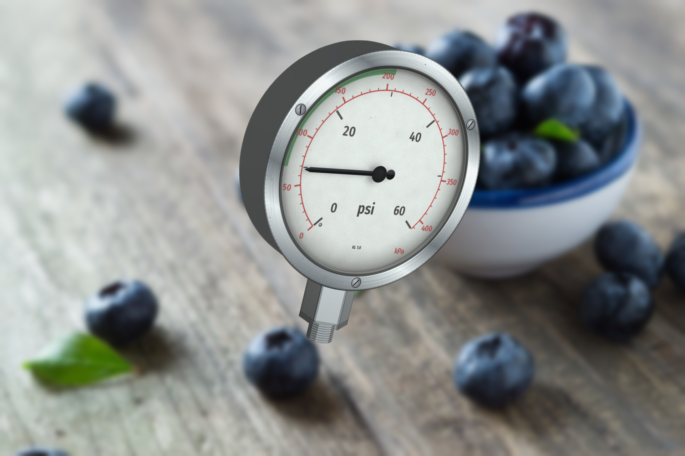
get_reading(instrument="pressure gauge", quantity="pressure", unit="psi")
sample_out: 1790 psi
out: 10 psi
